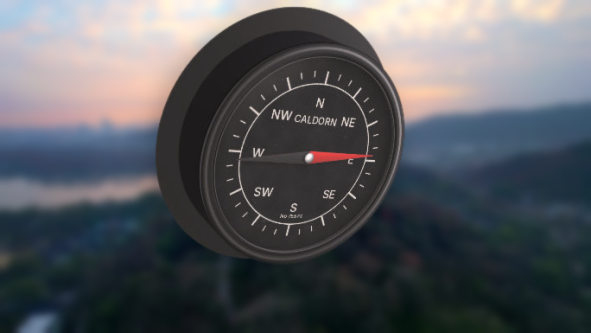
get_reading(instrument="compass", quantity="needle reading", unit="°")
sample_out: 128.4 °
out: 85 °
